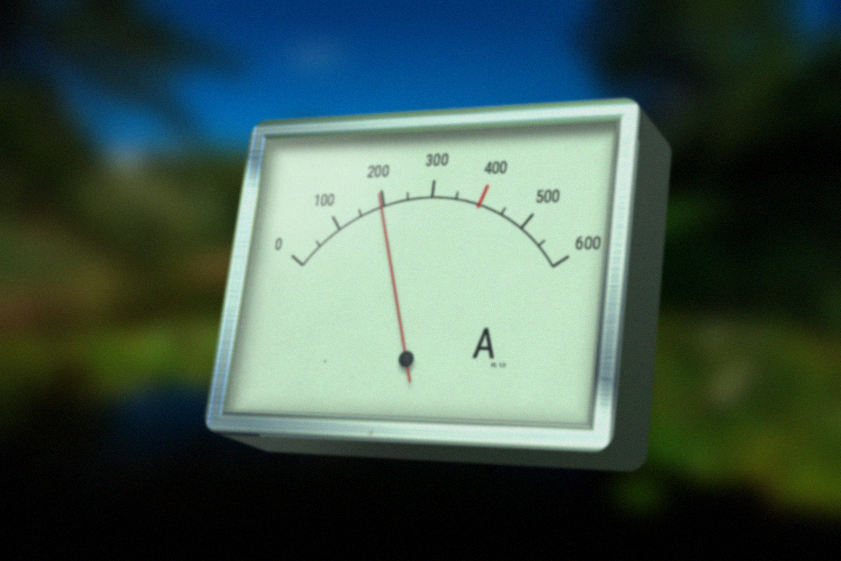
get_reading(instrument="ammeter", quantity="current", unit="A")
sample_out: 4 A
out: 200 A
